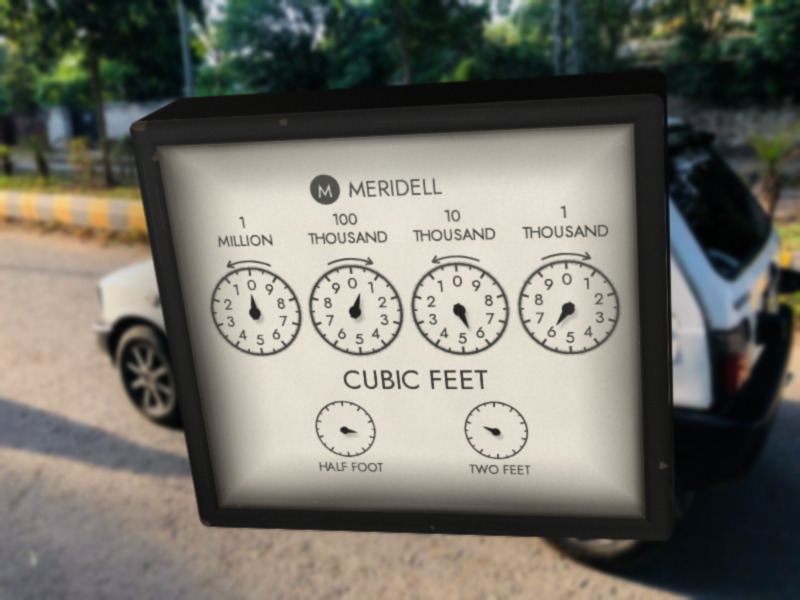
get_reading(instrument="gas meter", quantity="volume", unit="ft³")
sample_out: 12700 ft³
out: 5600 ft³
